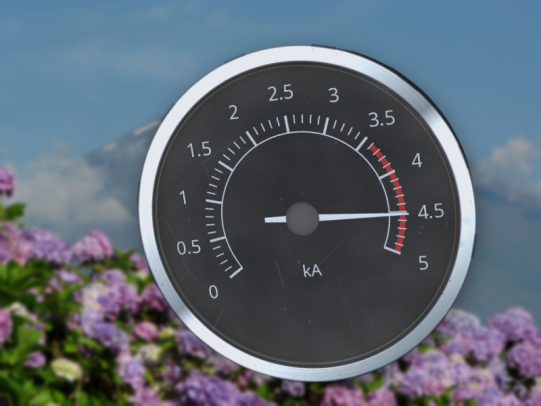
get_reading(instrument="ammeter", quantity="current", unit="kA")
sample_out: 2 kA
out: 4.5 kA
